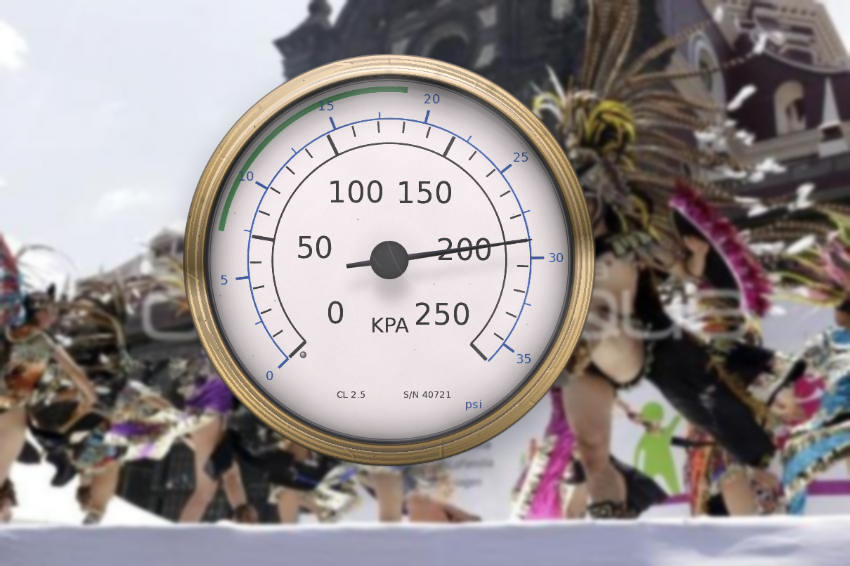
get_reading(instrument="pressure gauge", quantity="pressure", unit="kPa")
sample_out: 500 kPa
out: 200 kPa
